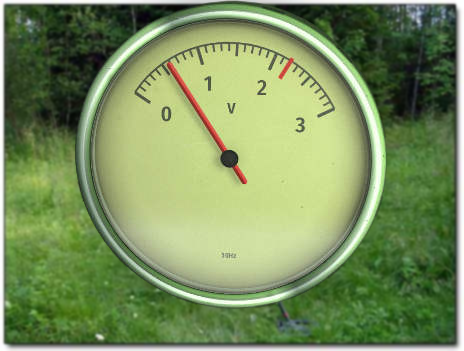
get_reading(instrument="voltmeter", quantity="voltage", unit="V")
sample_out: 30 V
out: 0.6 V
